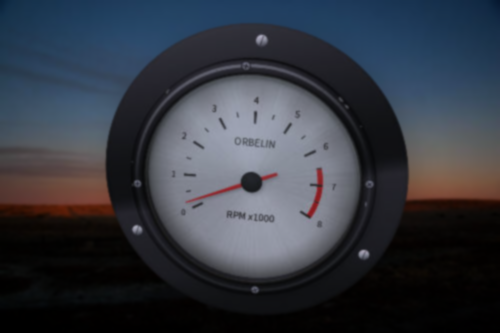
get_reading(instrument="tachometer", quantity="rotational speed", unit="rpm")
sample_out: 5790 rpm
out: 250 rpm
